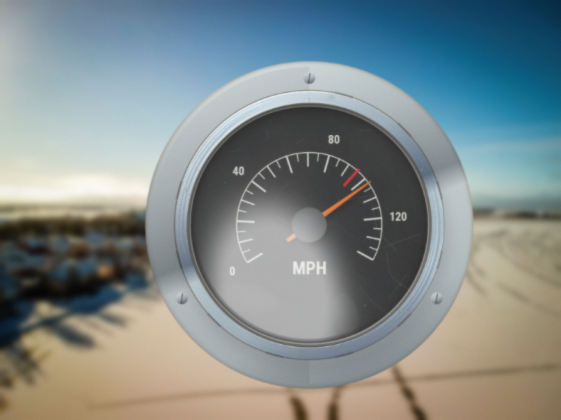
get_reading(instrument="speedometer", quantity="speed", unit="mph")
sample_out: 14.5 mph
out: 102.5 mph
